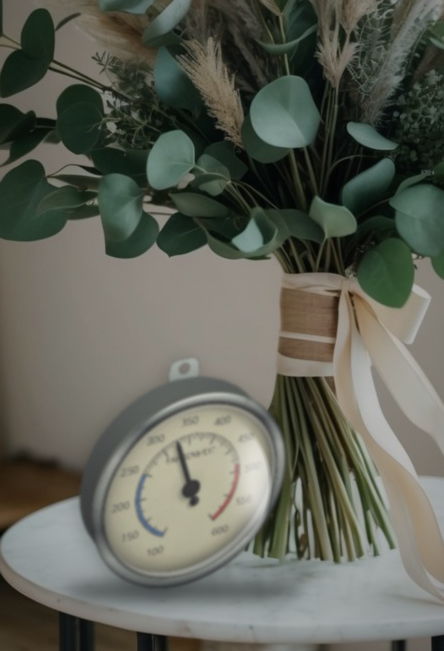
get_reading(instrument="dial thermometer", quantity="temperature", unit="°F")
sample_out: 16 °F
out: 325 °F
